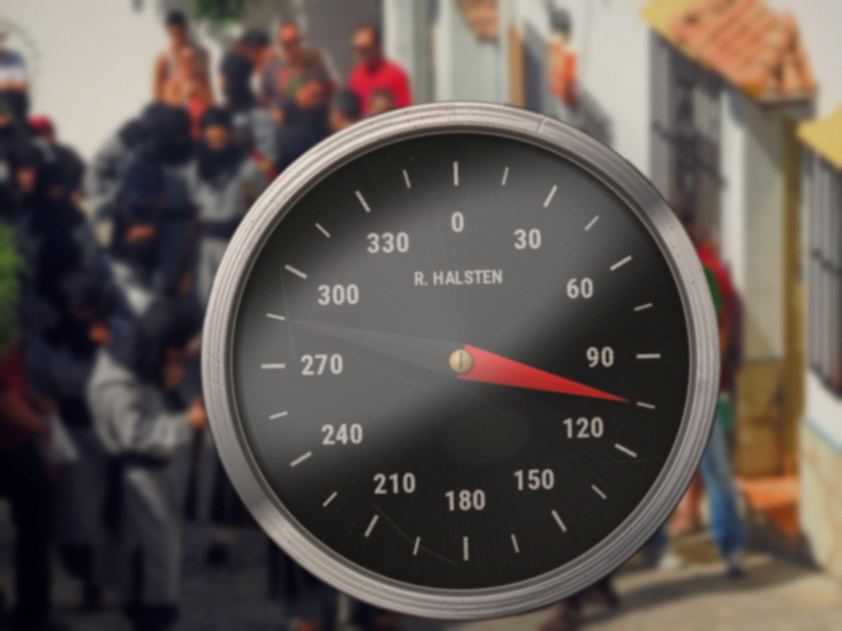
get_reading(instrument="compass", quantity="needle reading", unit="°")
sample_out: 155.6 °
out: 105 °
